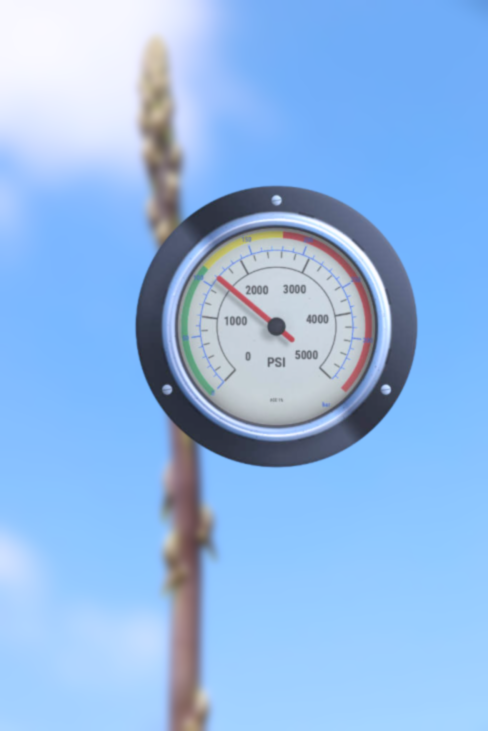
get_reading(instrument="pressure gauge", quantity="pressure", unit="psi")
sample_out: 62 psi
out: 1600 psi
